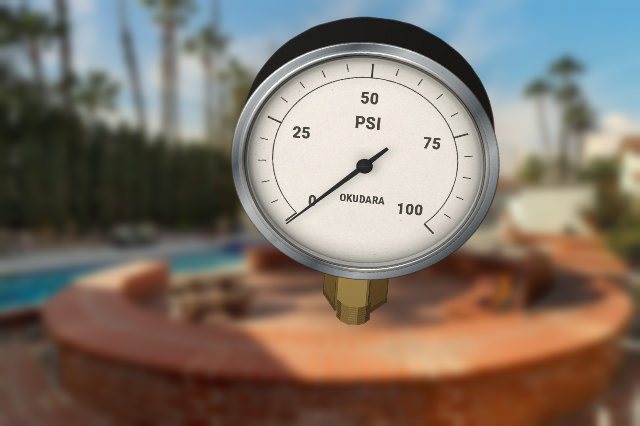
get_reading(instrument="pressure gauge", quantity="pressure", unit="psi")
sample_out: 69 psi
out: 0 psi
